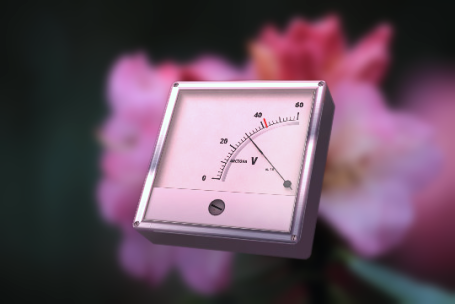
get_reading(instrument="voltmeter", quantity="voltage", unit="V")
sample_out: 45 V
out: 30 V
